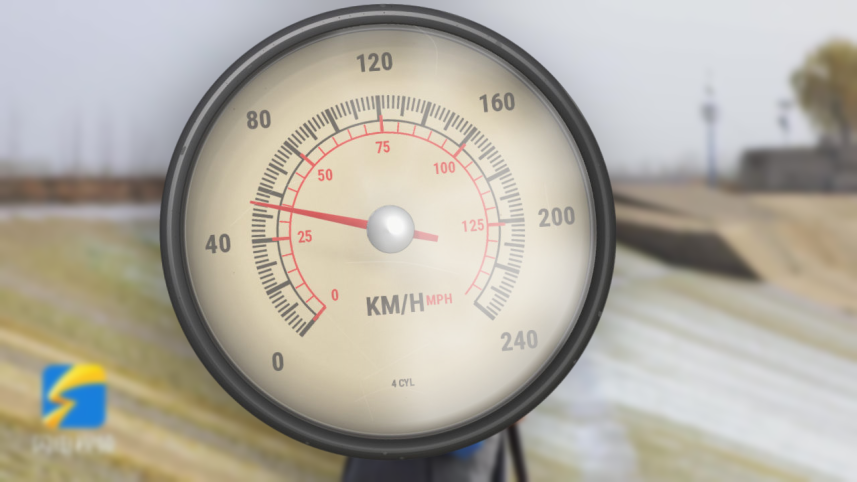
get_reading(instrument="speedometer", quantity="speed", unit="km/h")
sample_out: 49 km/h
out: 54 km/h
